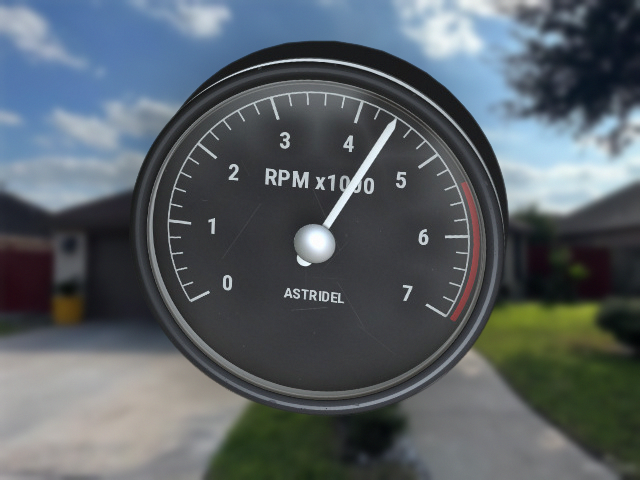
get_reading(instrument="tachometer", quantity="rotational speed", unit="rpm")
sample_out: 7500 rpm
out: 4400 rpm
